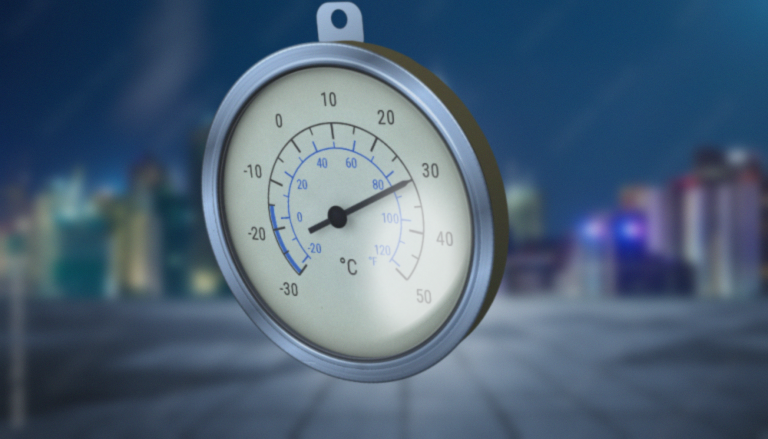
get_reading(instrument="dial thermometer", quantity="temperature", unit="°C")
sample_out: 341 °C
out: 30 °C
